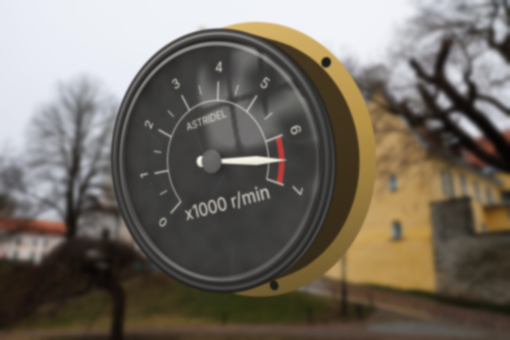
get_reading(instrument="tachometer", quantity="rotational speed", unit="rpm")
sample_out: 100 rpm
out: 6500 rpm
